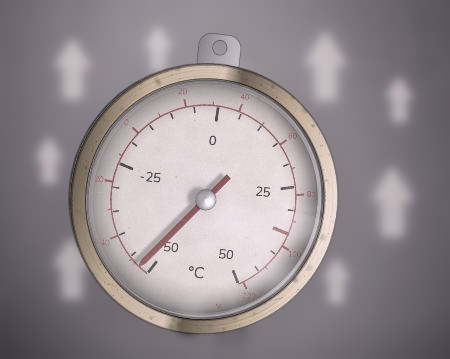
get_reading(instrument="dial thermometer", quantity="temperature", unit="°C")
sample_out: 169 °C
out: -47.5 °C
